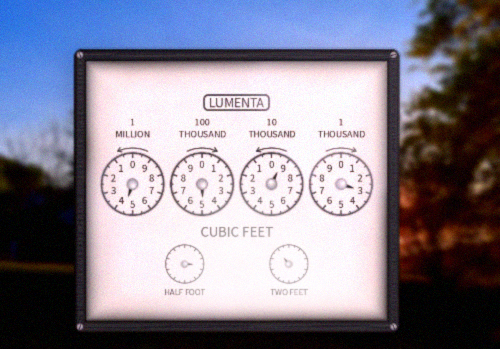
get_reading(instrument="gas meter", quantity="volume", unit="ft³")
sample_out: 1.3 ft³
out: 449300 ft³
